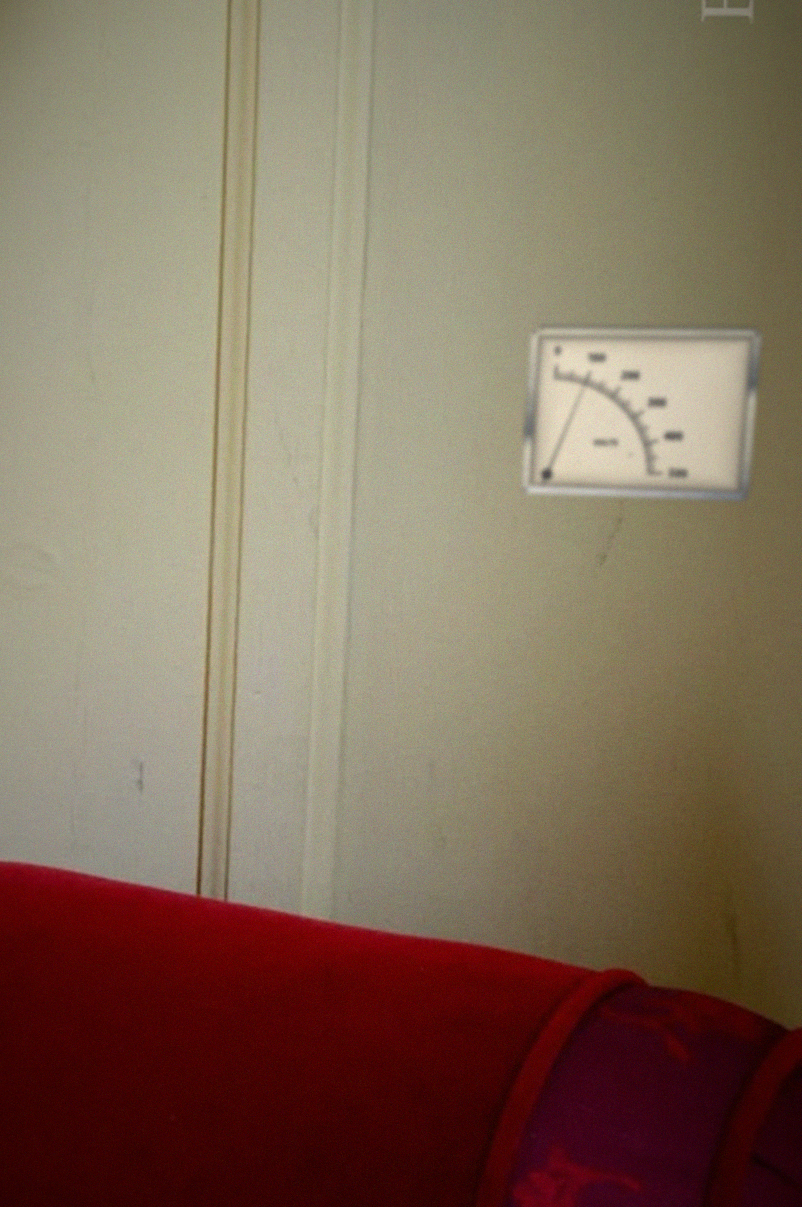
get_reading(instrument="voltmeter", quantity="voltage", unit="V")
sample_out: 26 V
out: 100 V
